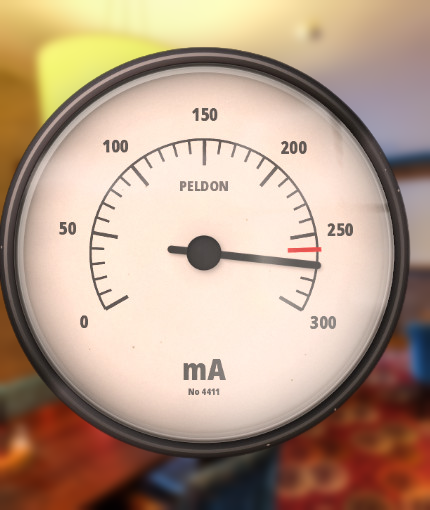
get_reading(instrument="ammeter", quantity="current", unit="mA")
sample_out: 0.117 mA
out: 270 mA
